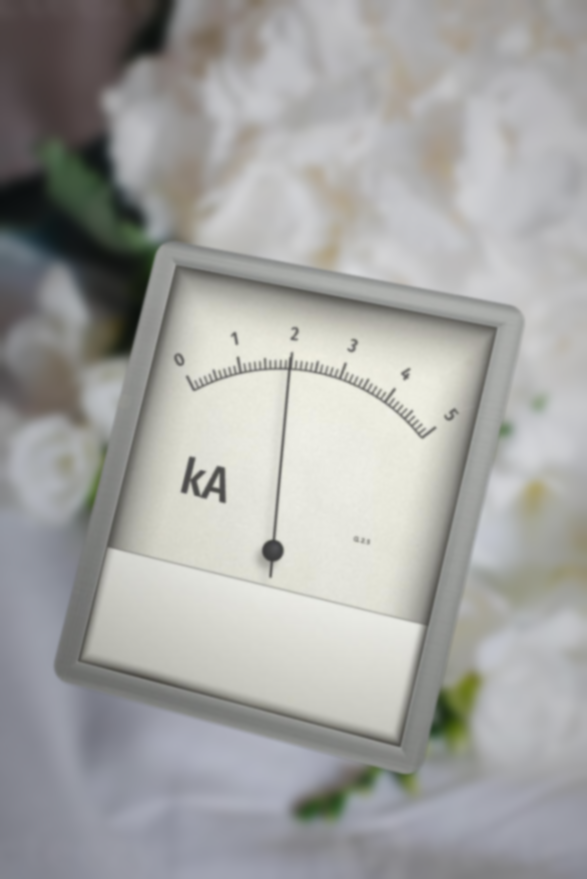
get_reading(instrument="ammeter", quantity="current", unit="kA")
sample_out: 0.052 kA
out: 2 kA
